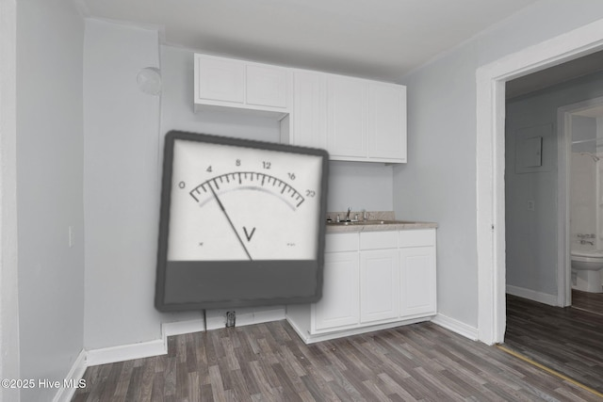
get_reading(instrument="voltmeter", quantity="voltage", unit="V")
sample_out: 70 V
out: 3 V
